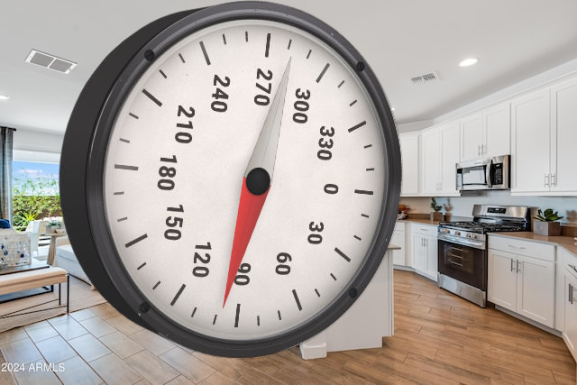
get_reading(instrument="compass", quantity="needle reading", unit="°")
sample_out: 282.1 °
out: 100 °
